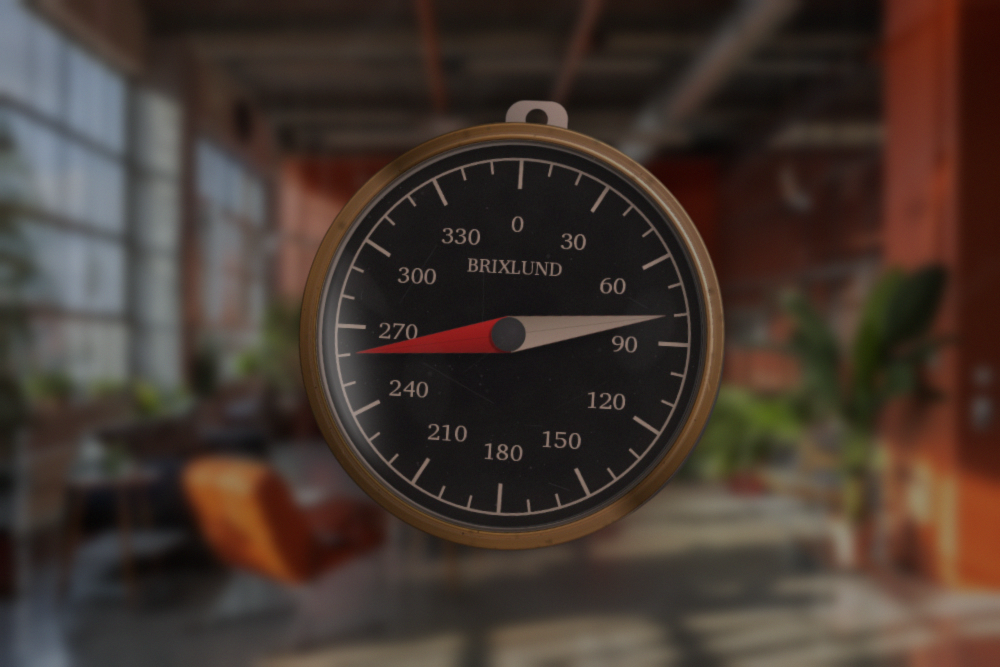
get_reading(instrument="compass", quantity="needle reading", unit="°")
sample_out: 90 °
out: 260 °
